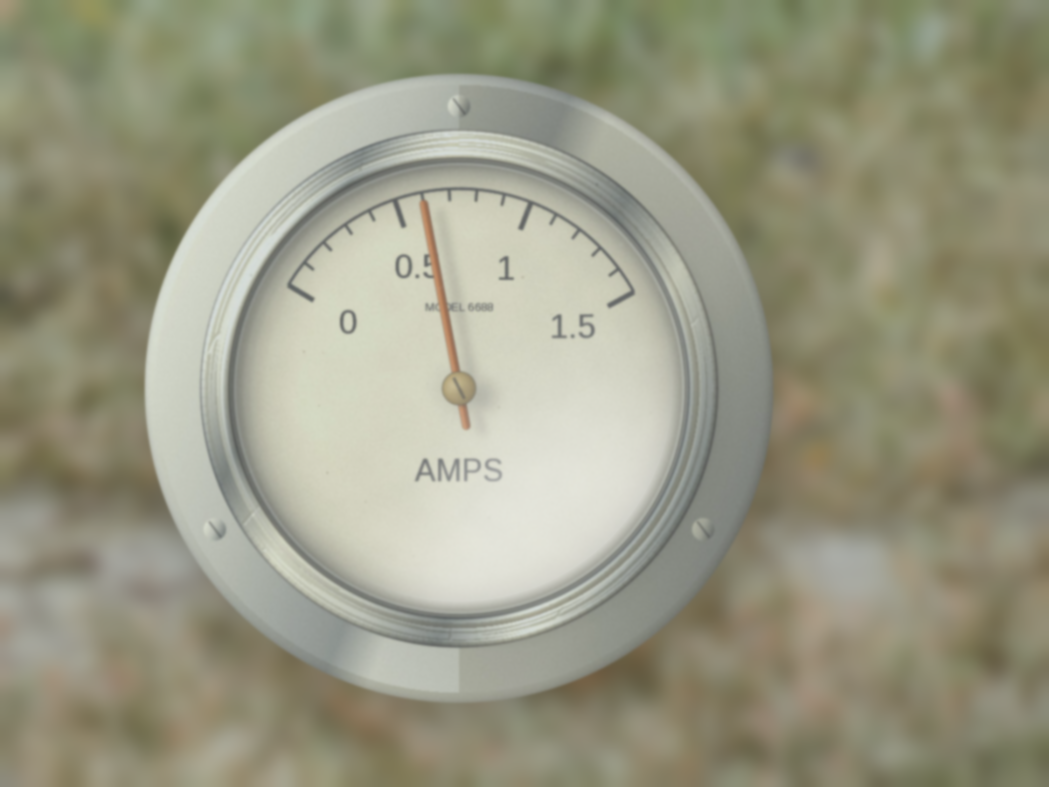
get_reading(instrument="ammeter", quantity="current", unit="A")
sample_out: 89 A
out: 0.6 A
